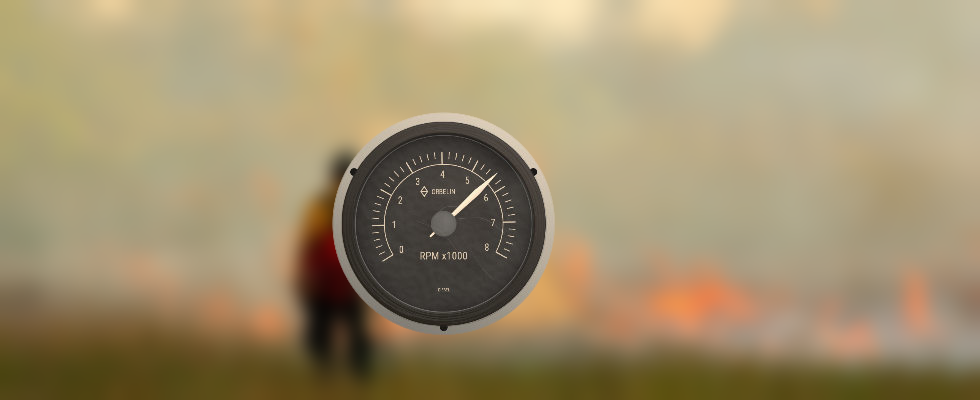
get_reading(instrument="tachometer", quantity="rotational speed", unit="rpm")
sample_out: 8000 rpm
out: 5600 rpm
